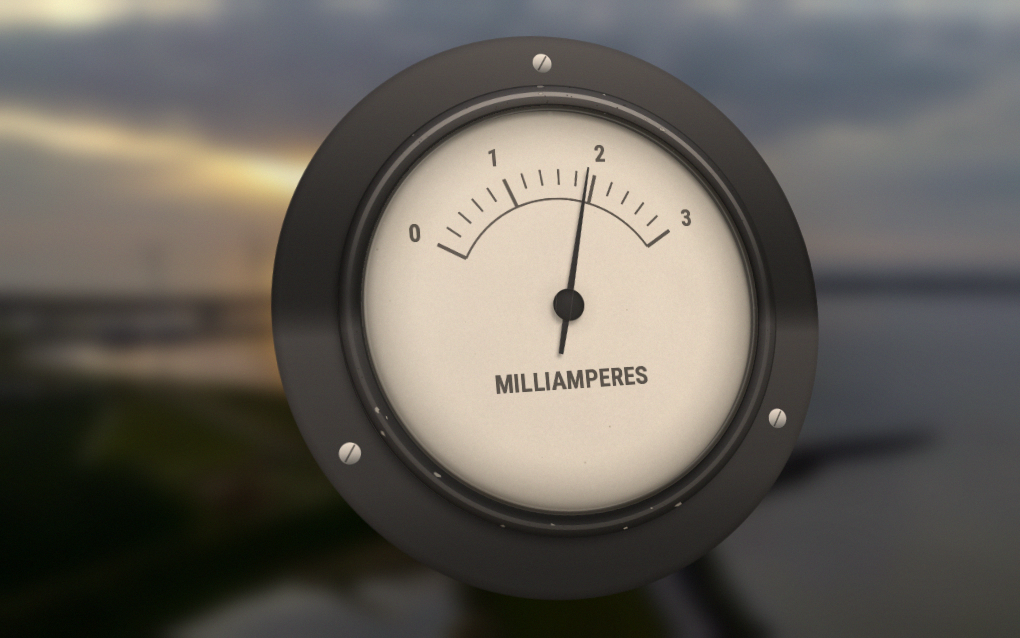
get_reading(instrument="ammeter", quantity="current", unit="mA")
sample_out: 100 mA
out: 1.9 mA
